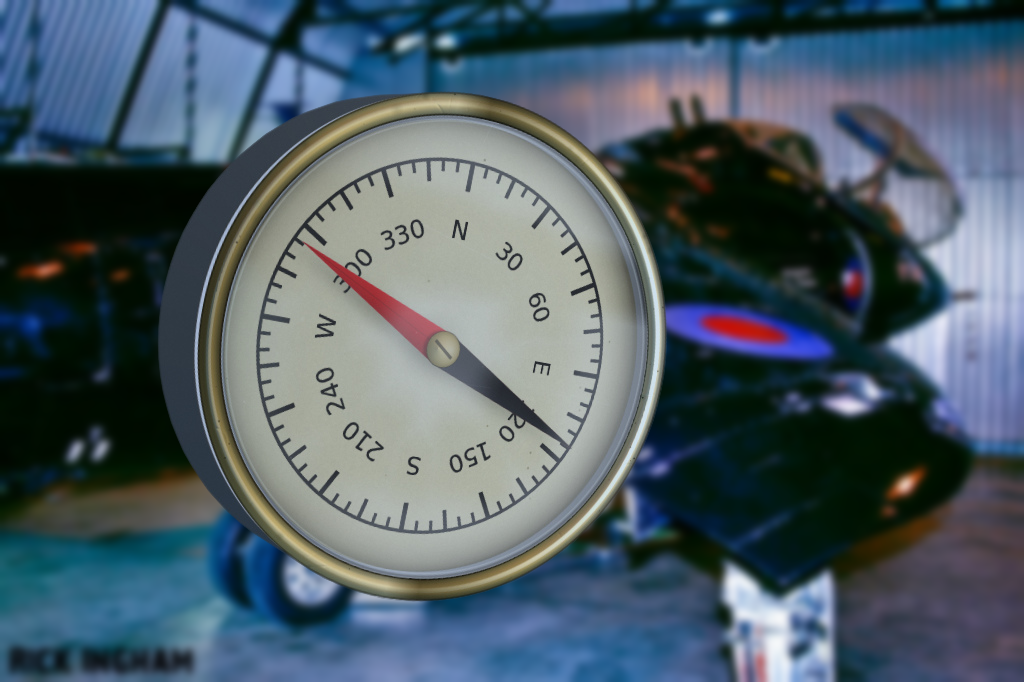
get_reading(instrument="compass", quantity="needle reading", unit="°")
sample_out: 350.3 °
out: 295 °
